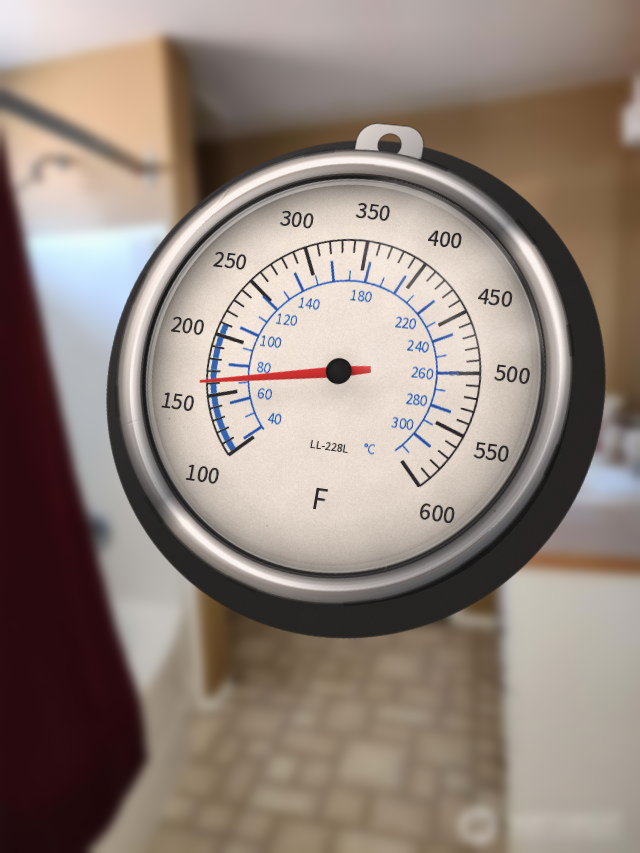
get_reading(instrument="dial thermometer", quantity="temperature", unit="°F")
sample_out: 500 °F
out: 160 °F
